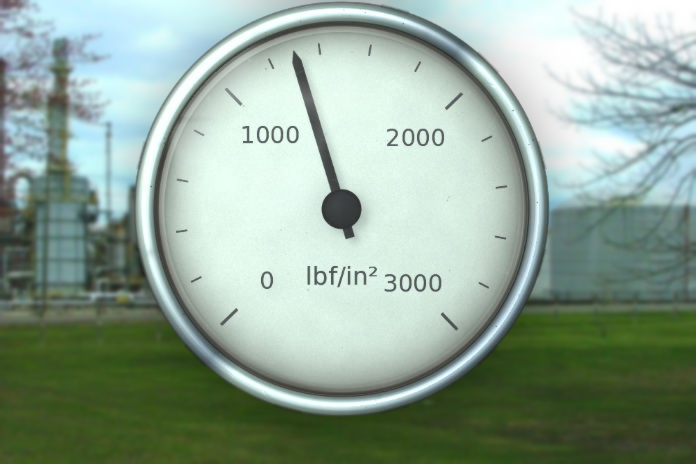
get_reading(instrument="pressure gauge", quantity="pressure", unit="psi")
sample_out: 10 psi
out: 1300 psi
